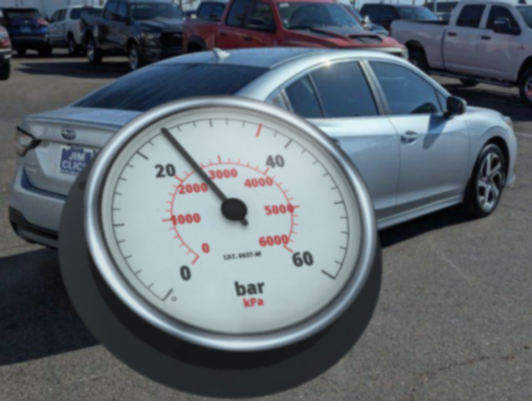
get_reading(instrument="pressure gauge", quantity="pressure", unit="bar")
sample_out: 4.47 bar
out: 24 bar
